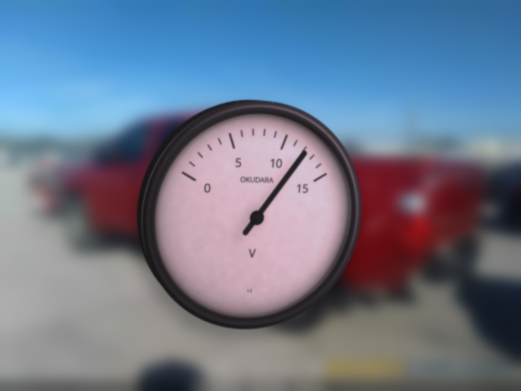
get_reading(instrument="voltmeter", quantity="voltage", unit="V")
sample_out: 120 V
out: 12 V
